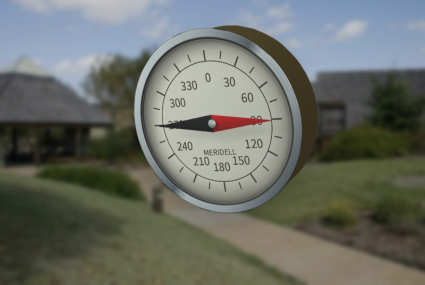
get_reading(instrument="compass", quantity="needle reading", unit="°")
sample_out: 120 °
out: 90 °
